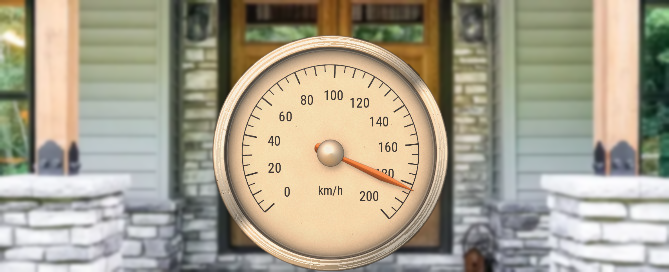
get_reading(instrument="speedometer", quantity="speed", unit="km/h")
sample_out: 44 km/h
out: 182.5 km/h
